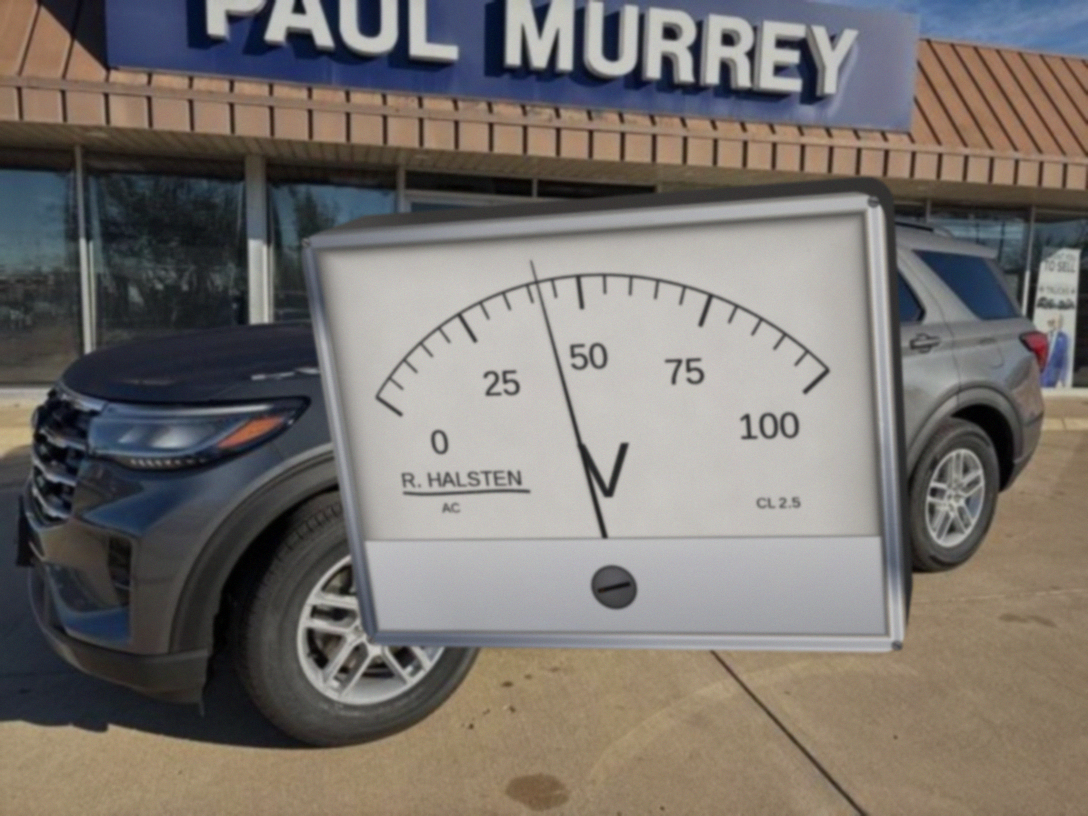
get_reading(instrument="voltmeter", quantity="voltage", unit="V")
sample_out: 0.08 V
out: 42.5 V
